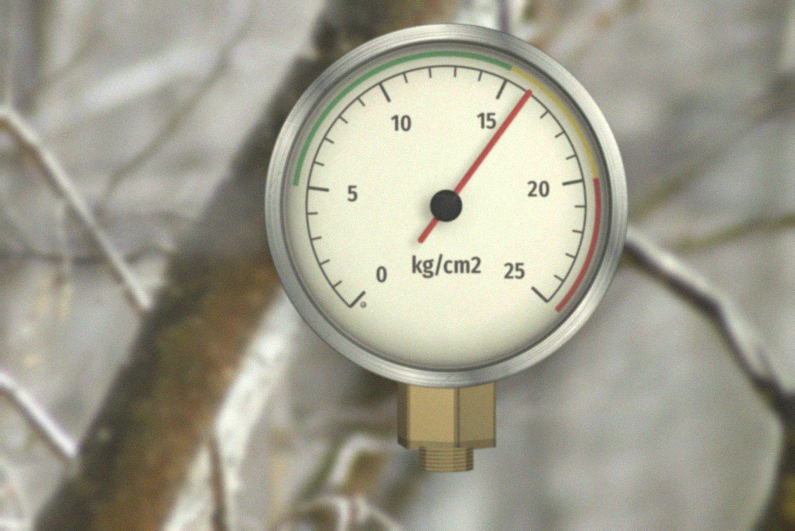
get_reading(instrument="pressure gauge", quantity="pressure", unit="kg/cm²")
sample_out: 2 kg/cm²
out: 16 kg/cm²
